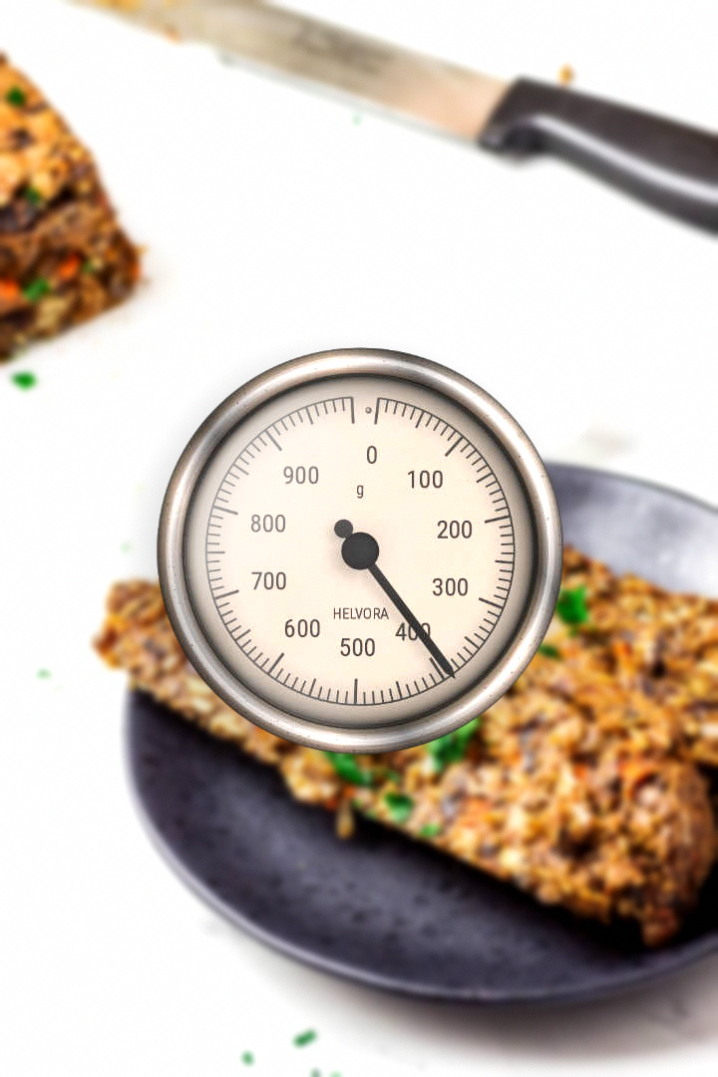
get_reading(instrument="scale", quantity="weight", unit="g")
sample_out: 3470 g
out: 390 g
